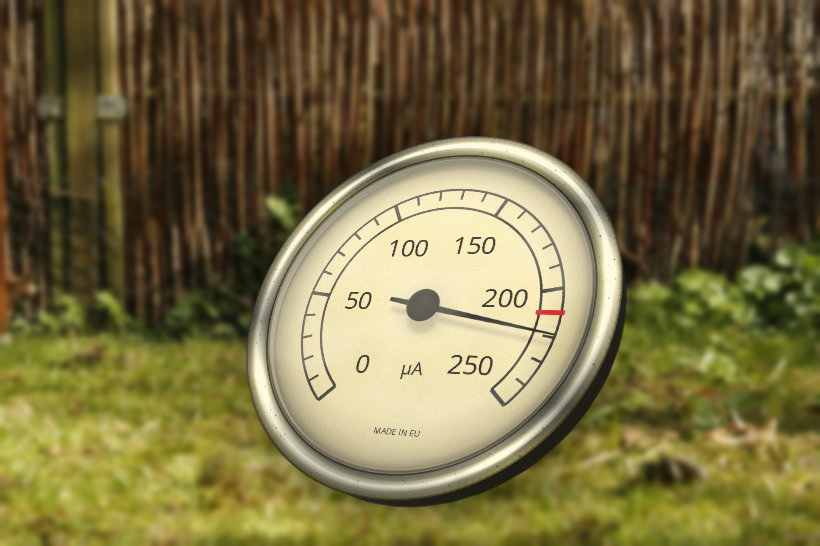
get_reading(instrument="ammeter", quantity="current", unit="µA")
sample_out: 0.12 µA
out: 220 µA
